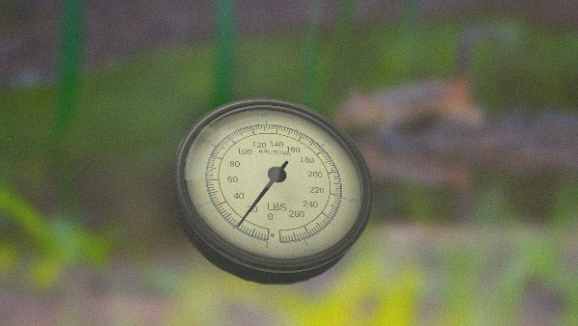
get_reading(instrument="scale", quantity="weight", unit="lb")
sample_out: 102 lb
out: 20 lb
